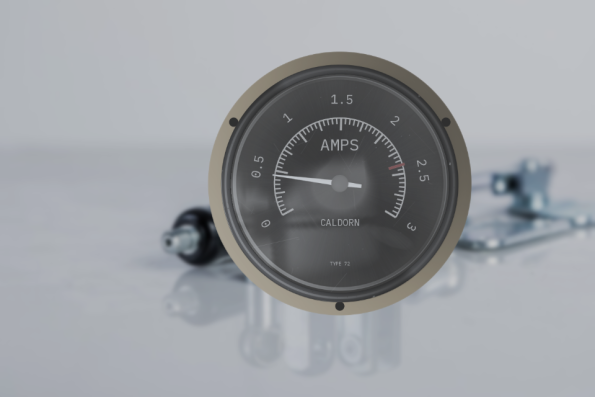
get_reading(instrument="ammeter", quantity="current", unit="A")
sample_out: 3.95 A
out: 0.45 A
